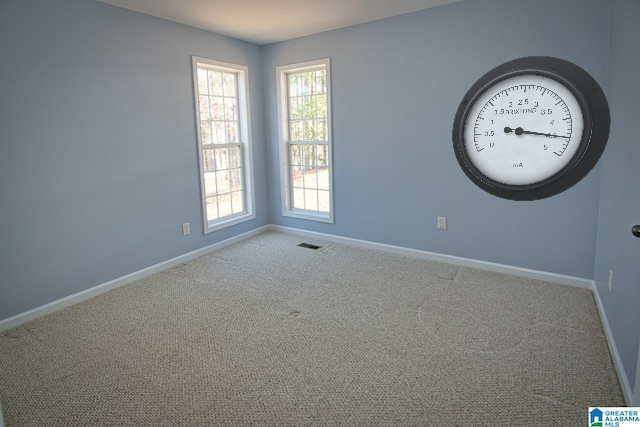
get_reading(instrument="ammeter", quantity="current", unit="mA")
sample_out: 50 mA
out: 4.5 mA
